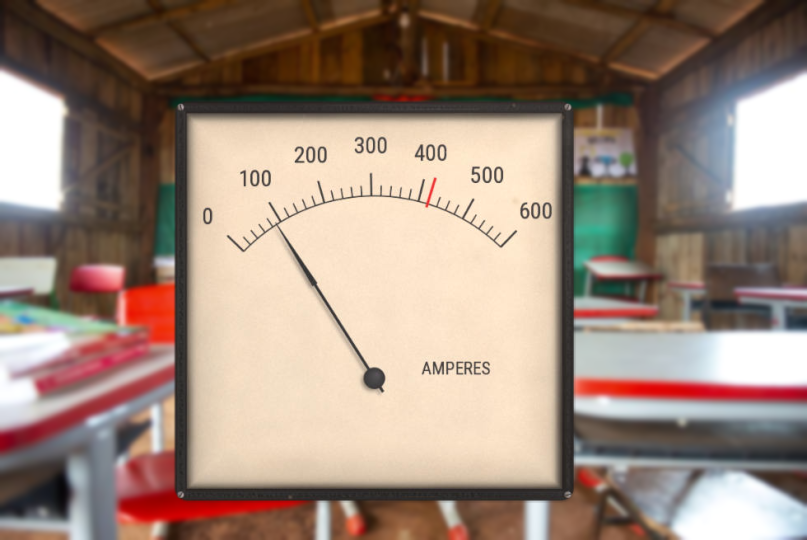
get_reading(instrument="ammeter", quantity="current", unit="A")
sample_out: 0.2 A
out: 90 A
